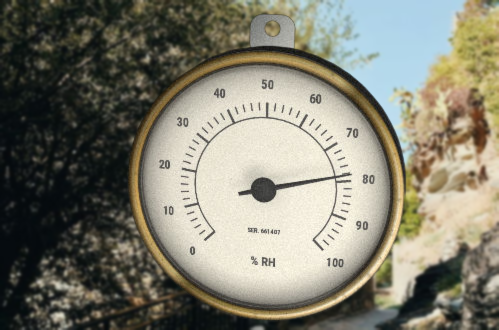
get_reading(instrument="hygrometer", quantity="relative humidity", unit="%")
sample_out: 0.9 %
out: 78 %
